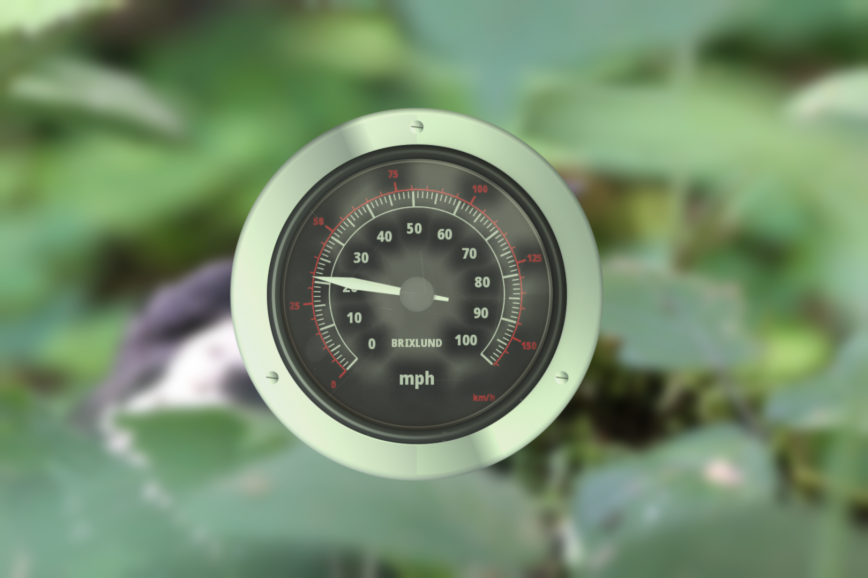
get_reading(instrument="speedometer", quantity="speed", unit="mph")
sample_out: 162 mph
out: 21 mph
